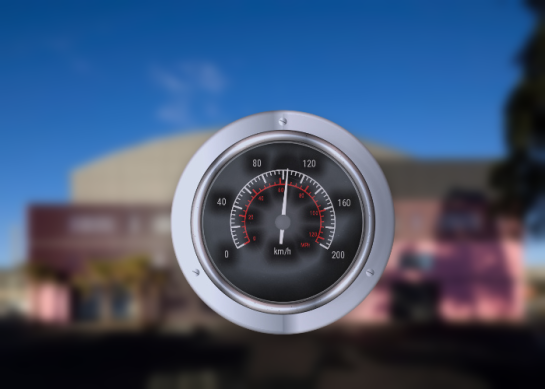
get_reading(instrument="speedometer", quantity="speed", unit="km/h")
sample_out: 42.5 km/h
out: 104 km/h
